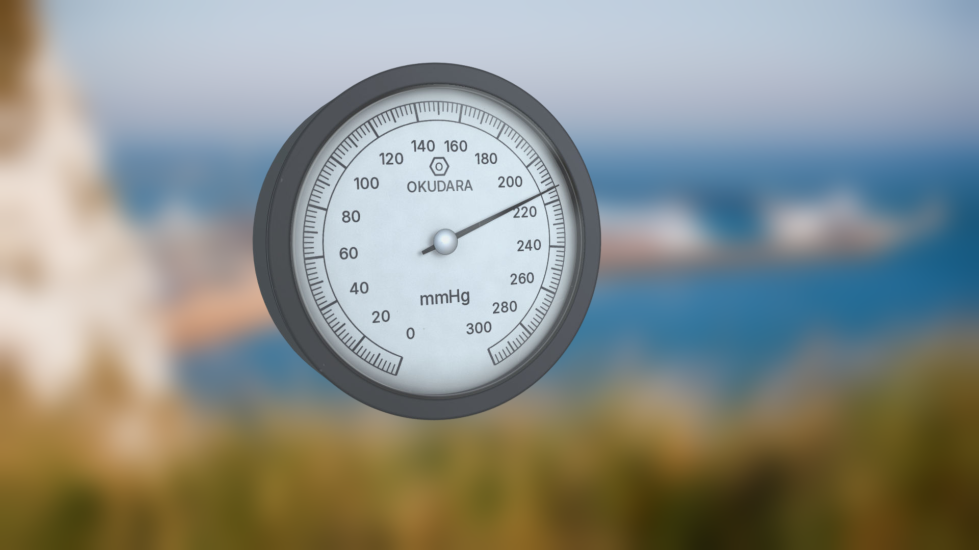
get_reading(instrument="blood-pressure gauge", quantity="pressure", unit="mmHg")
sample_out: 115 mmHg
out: 214 mmHg
